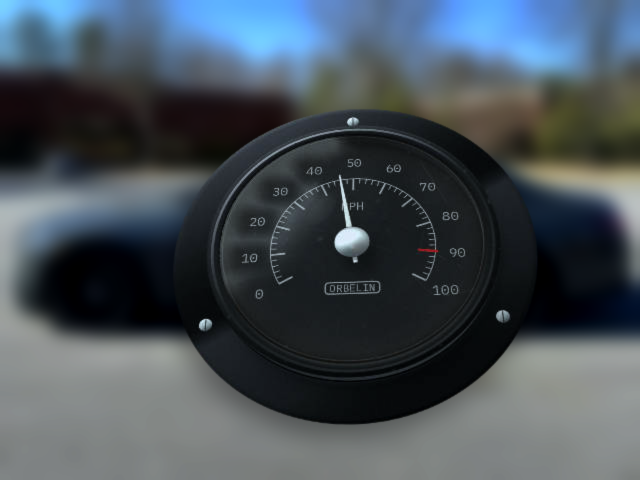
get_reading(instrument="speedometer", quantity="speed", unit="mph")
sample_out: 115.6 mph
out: 46 mph
